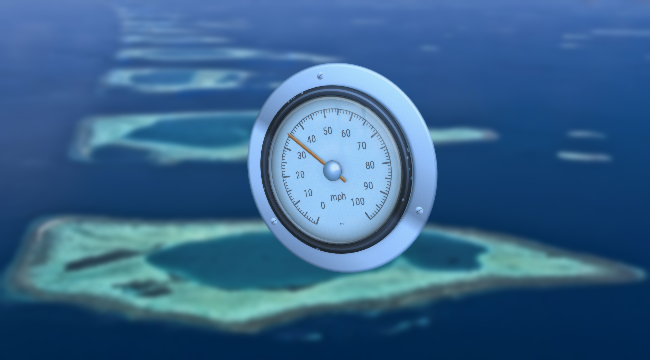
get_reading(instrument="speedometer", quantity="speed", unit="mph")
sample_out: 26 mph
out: 35 mph
